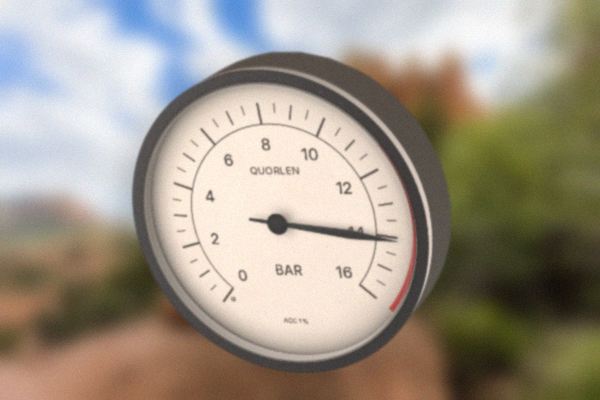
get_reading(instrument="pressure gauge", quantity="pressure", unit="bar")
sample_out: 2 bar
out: 14 bar
